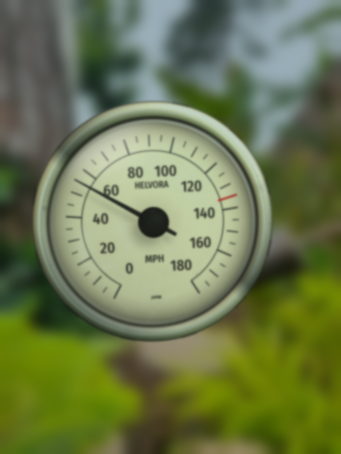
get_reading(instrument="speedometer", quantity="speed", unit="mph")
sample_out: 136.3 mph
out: 55 mph
